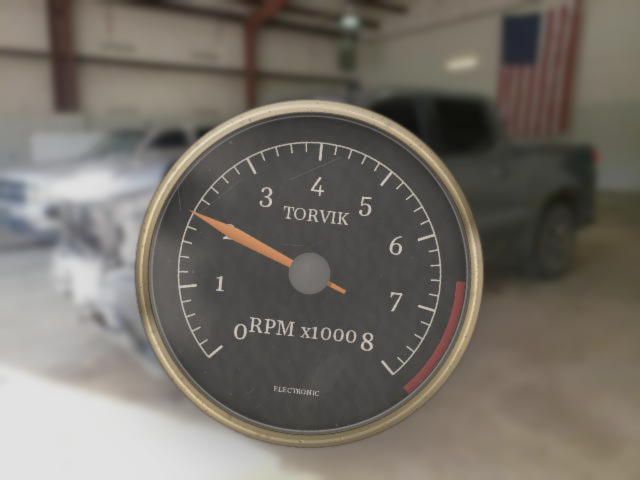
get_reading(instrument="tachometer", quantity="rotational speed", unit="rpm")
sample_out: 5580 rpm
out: 2000 rpm
